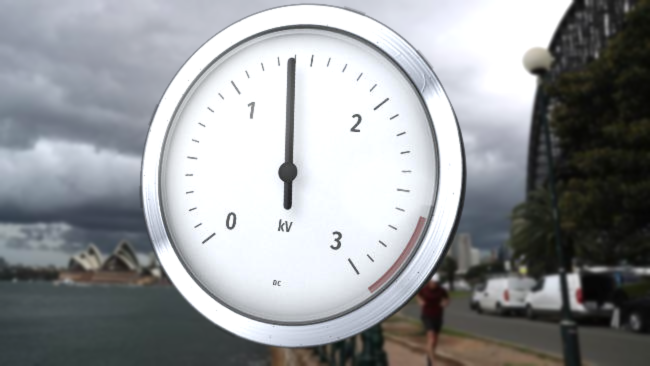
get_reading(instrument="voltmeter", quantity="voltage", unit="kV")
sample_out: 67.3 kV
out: 1.4 kV
